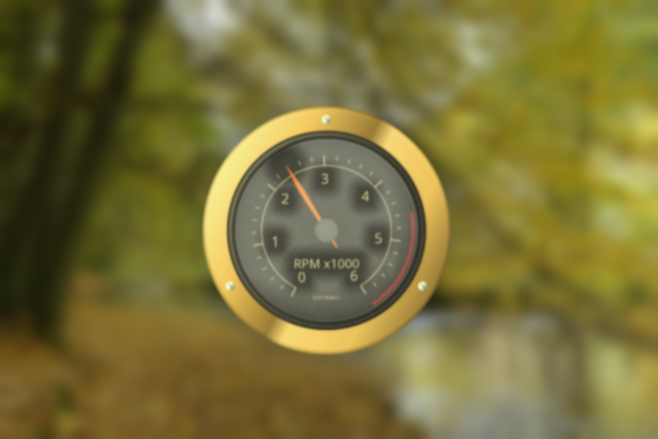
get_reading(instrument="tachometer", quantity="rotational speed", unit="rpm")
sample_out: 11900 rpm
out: 2400 rpm
